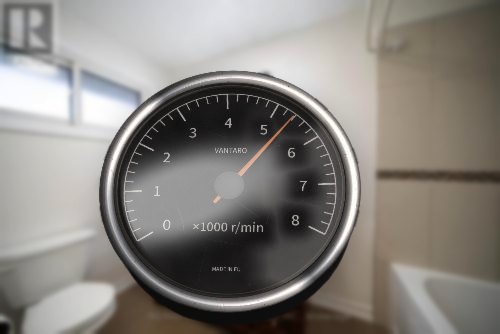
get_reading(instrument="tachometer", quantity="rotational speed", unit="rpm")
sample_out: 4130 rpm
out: 5400 rpm
